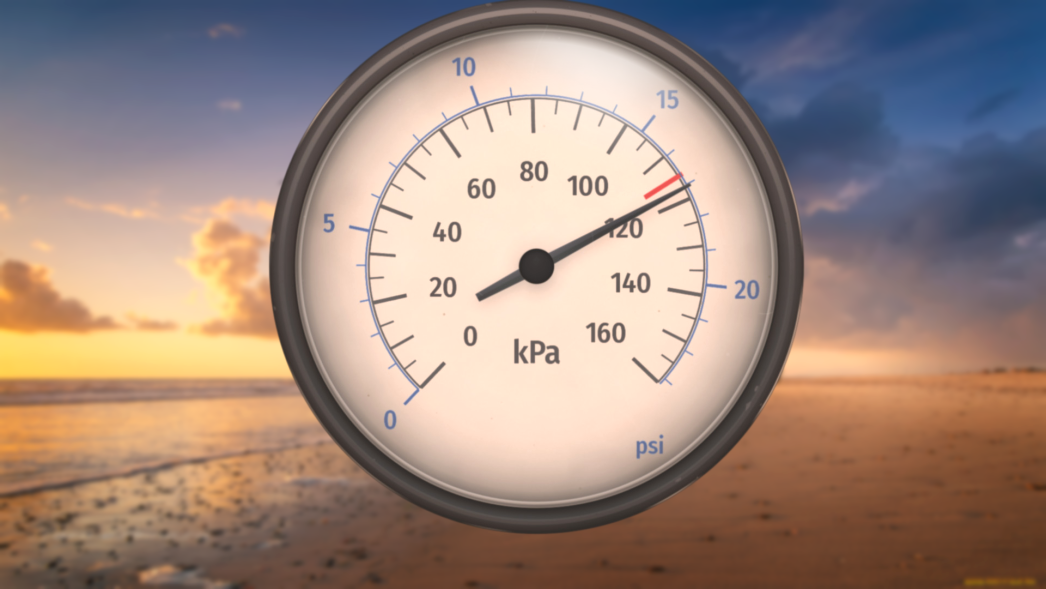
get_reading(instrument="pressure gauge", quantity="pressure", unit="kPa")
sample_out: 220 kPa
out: 117.5 kPa
